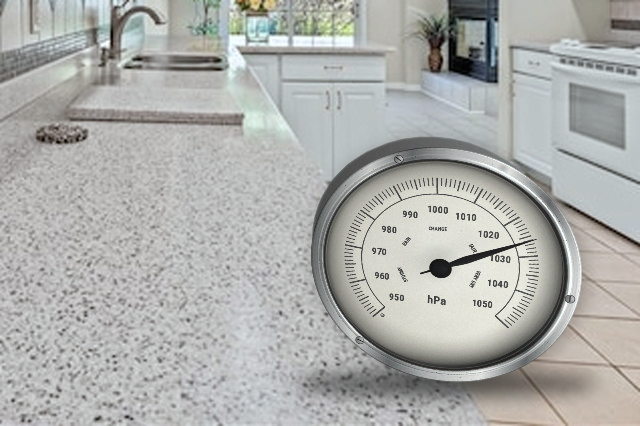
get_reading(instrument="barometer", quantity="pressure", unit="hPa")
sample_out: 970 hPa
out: 1025 hPa
